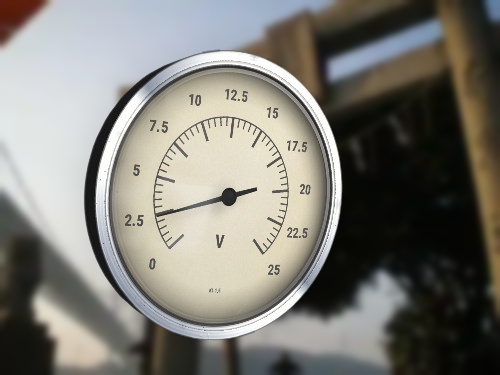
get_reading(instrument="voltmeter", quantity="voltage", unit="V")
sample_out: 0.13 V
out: 2.5 V
